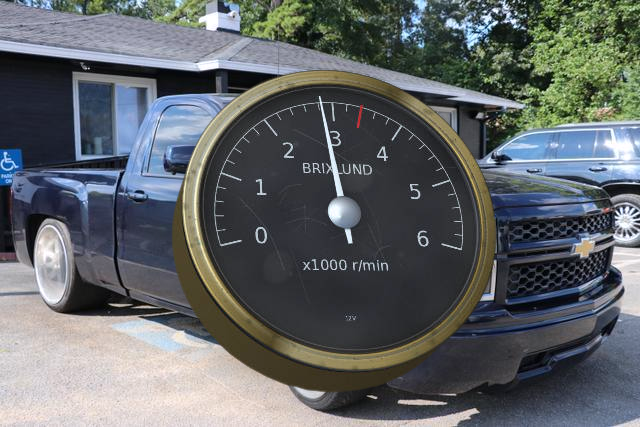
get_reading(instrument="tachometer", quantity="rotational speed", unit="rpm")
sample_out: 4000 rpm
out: 2800 rpm
